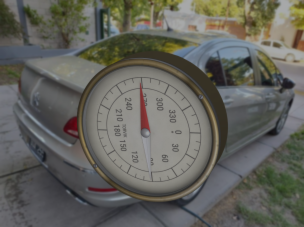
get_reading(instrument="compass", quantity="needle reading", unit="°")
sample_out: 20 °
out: 270 °
